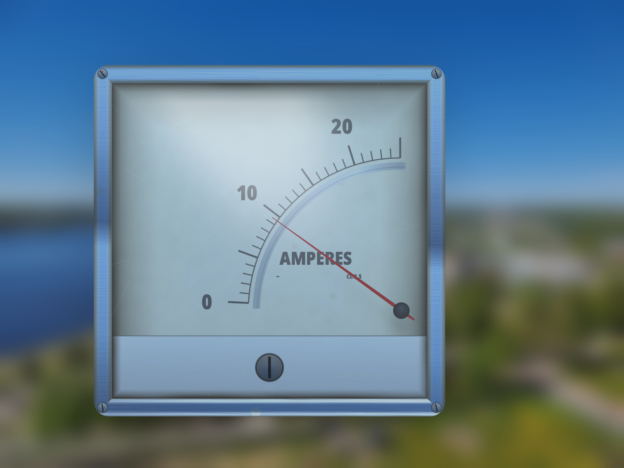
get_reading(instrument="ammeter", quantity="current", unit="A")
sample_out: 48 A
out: 9.5 A
